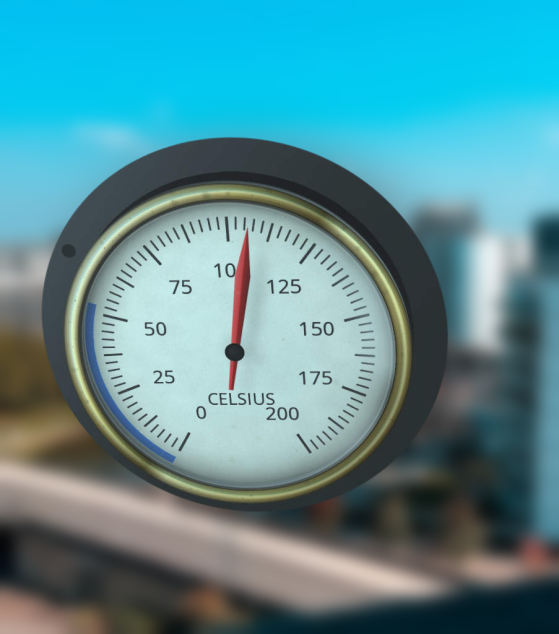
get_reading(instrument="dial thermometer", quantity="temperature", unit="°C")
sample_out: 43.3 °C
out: 106.25 °C
